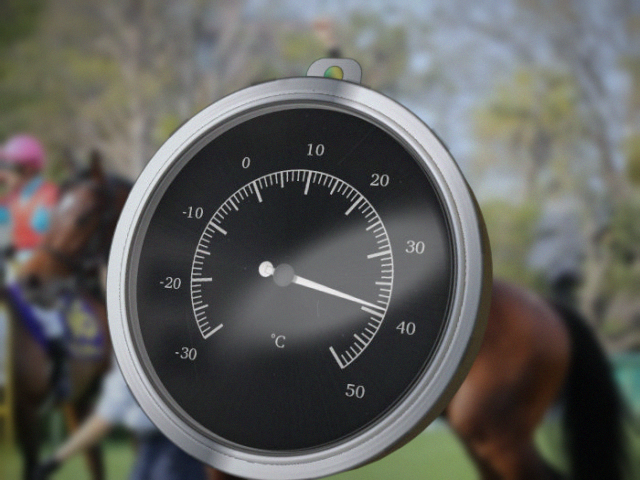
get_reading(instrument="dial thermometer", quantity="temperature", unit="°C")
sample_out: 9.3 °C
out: 39 °C
